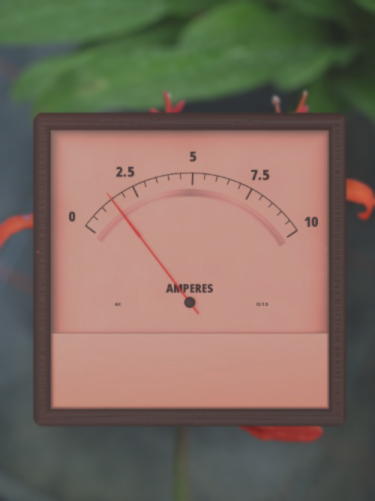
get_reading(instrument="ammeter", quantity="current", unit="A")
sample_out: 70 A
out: 1.5 A
